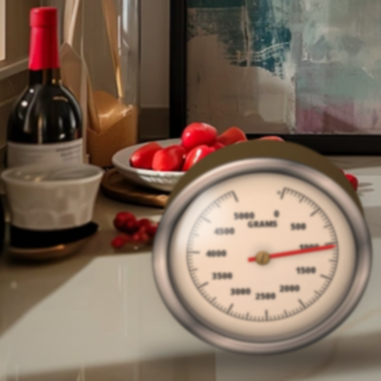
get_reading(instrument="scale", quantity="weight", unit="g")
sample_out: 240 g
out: 1000 g
